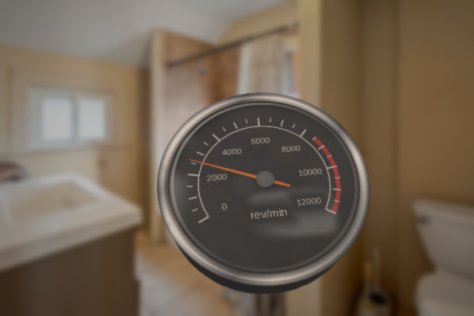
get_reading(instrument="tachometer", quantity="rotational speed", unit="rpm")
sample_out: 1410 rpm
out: 2500 rpm
